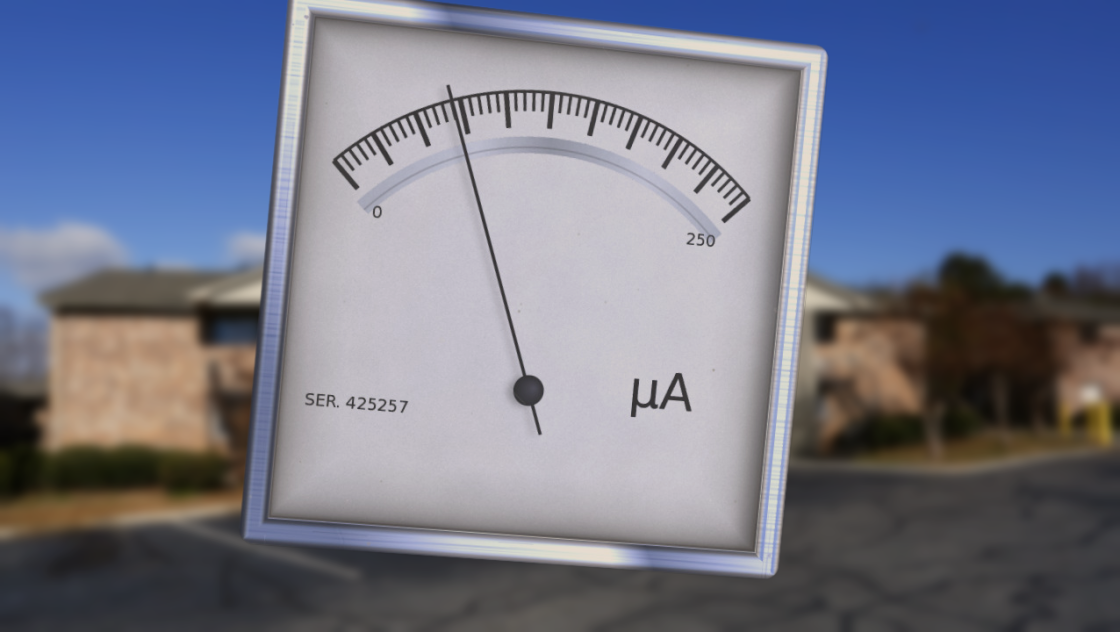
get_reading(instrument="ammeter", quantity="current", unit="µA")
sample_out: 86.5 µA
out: 70 µA
